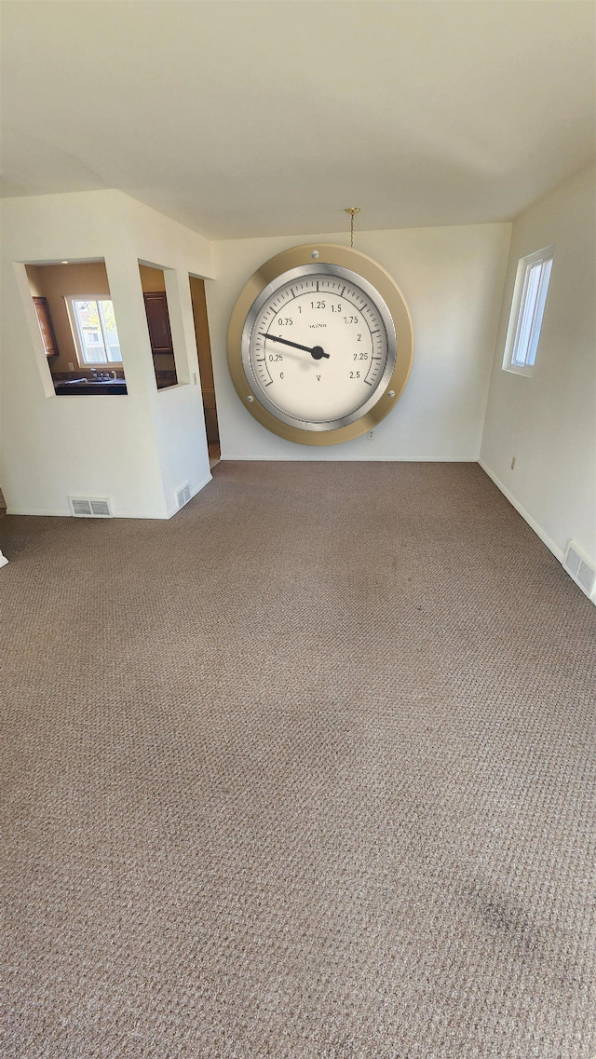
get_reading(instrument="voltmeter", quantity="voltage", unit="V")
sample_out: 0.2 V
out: 0.5 V
